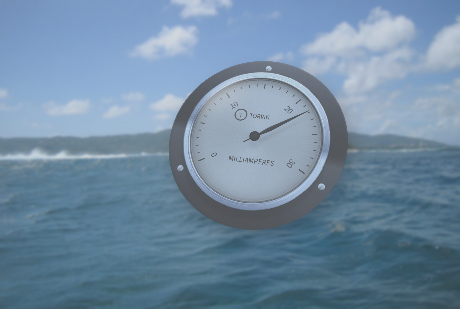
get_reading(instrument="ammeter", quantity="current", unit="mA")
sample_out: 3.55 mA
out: 22 mA
